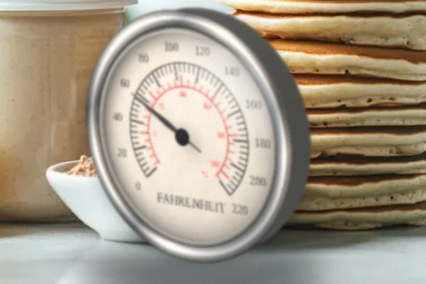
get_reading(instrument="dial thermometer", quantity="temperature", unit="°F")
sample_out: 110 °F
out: 60 °F
